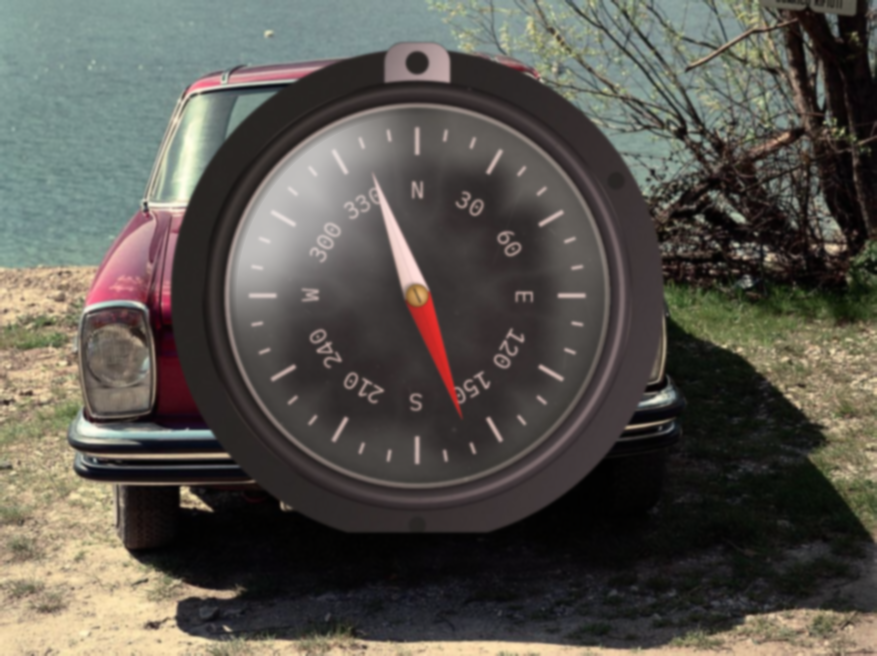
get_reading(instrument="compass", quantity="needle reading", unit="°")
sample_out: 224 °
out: 160 °
